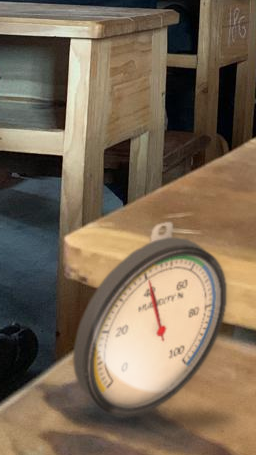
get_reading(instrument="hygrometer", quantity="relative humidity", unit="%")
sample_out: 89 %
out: 40 %
